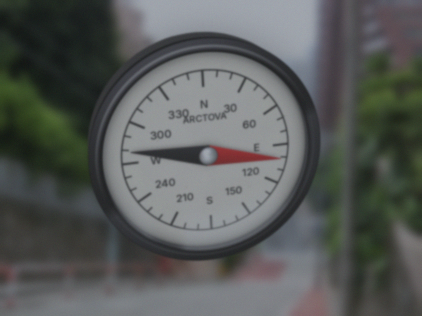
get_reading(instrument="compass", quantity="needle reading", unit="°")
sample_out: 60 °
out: 100 °
